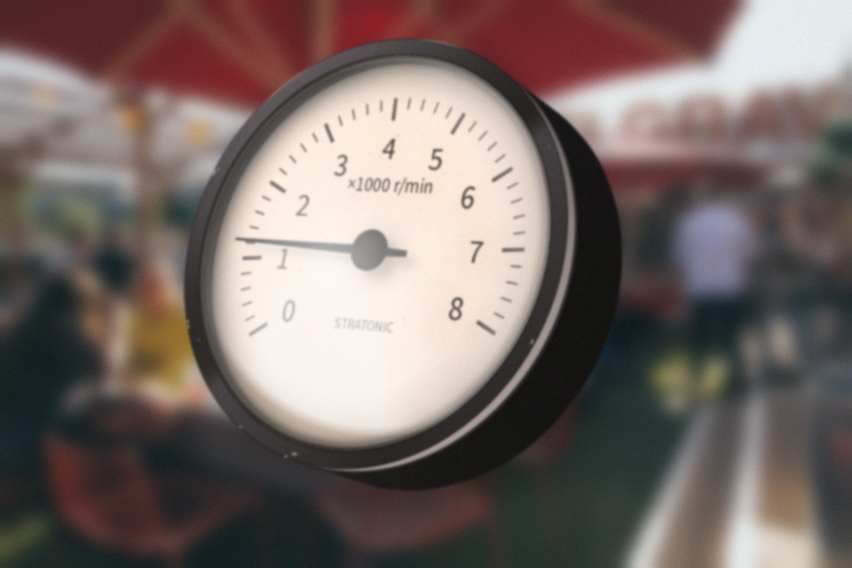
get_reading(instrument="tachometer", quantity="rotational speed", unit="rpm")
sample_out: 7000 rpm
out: 1200 rpm
